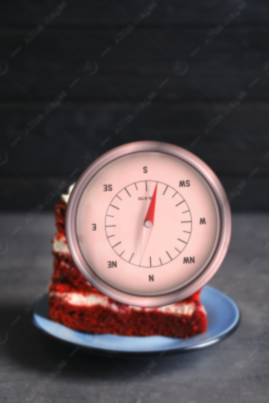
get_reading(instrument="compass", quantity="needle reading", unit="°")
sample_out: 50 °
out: 195 °
